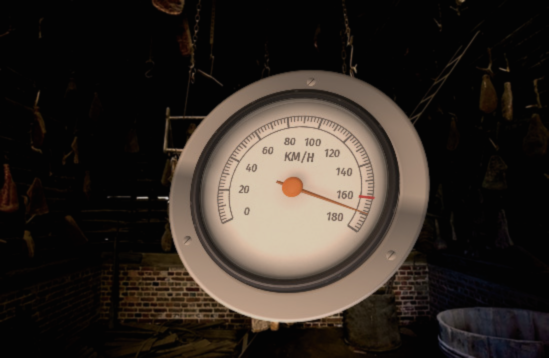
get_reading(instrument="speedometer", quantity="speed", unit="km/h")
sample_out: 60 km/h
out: 170 km/h
